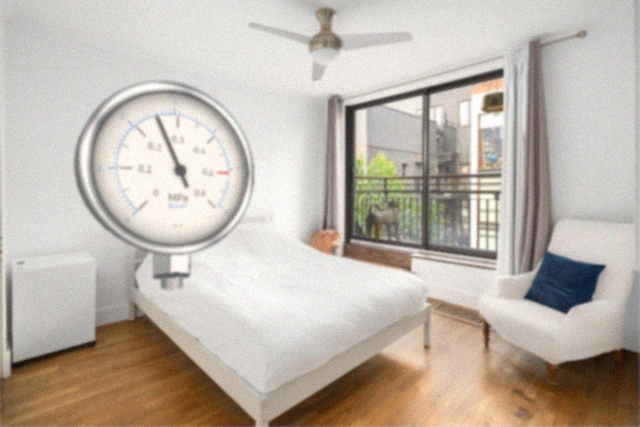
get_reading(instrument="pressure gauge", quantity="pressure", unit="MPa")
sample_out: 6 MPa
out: 0.25 MPa
